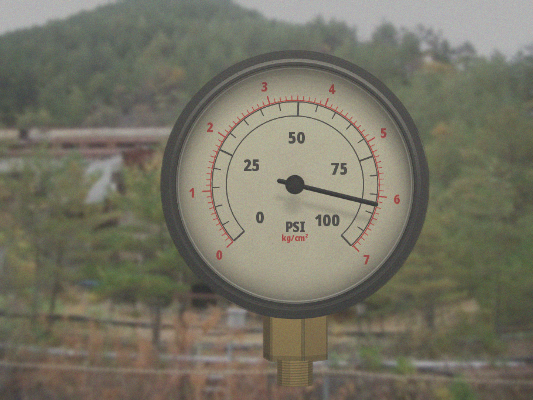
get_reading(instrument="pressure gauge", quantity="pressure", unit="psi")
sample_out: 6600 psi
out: 87.5 psi
